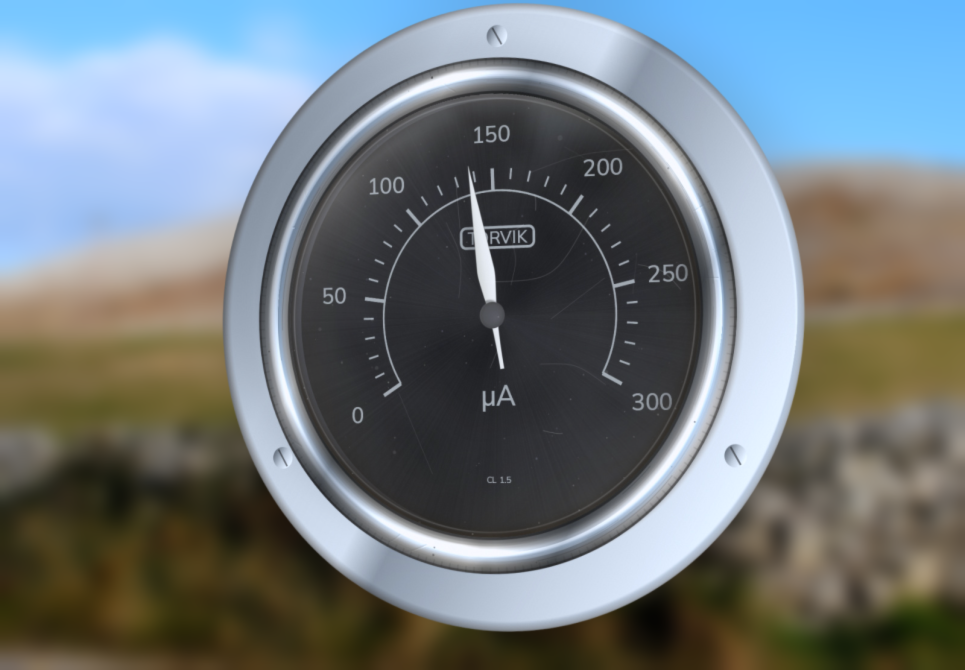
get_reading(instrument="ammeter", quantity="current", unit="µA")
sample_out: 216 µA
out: 140 µA
